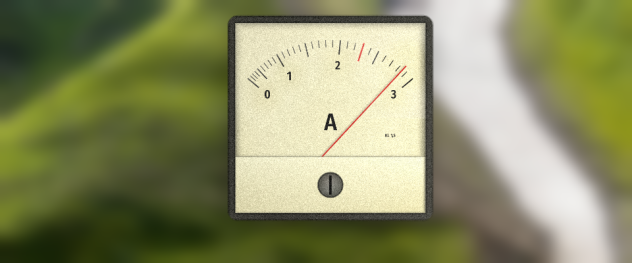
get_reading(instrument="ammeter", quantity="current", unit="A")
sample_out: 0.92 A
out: 2.85 A
